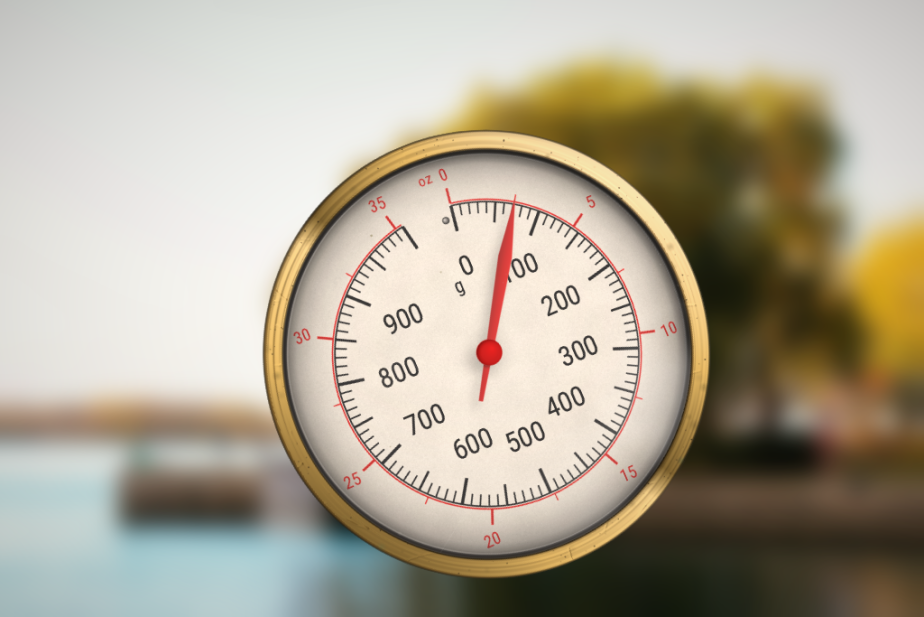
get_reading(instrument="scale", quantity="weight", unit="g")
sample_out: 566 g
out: 70 g
